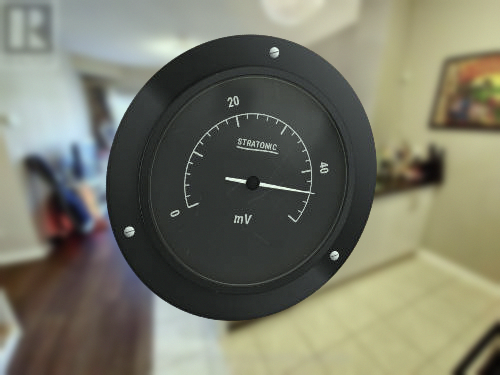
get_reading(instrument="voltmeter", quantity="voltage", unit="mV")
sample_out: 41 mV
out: 44 mV
